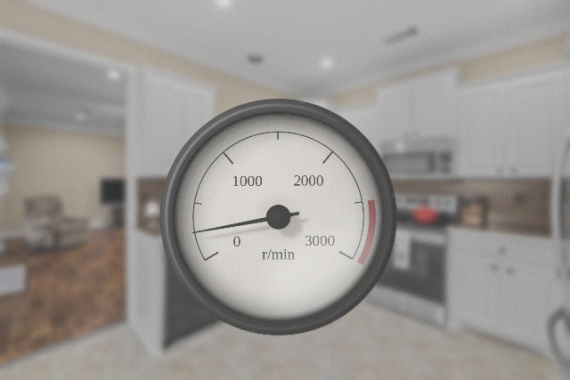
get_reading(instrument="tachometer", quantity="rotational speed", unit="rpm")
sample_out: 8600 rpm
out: 250 rpm
